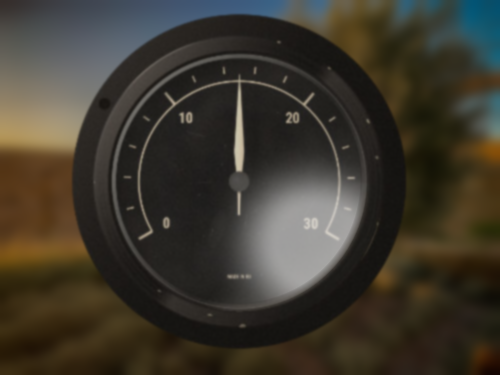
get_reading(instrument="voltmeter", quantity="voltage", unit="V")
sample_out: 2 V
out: 15 V
